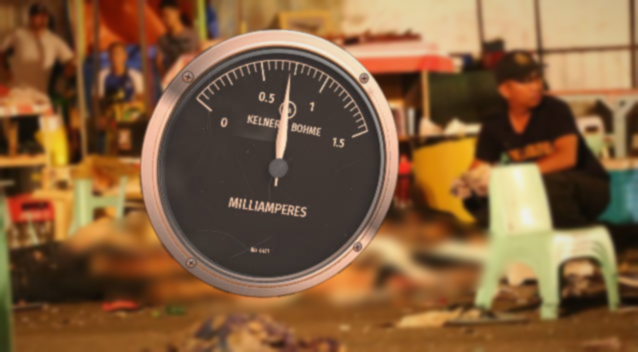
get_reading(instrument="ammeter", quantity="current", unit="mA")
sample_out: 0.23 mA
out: 0.7 mA
